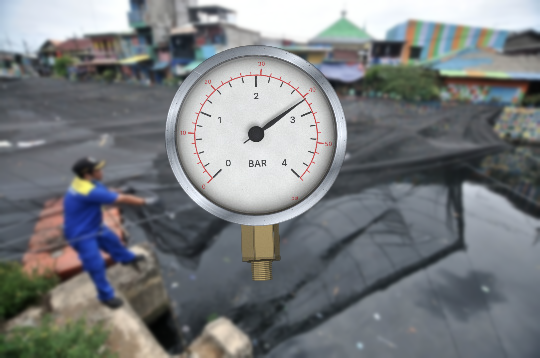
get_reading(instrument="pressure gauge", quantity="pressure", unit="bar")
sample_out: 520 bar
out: 2.8 bar
